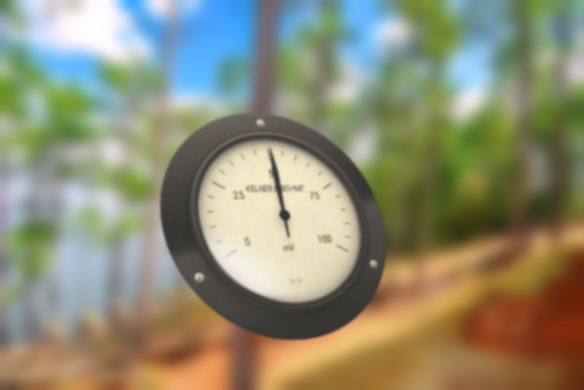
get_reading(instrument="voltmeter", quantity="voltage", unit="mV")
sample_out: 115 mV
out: 50 mV
